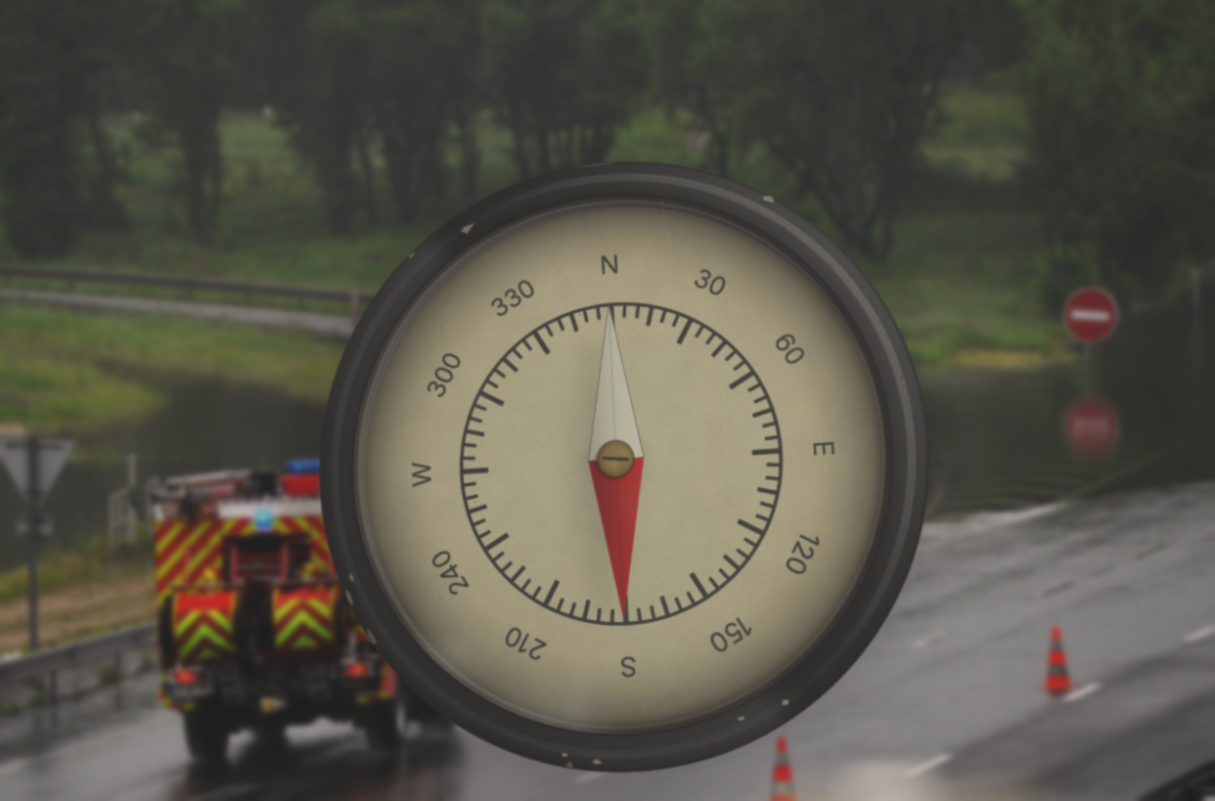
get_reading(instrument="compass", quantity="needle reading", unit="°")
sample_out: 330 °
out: 180 °
